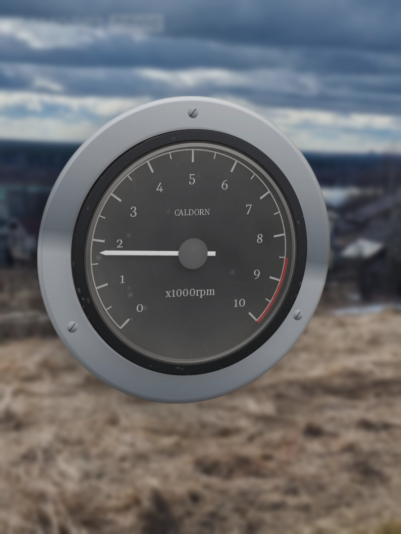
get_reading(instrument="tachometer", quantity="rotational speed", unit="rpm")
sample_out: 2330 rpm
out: 1750 rpm
